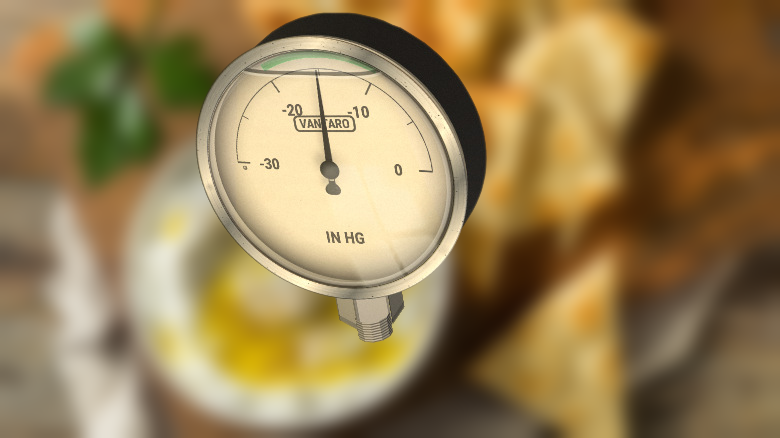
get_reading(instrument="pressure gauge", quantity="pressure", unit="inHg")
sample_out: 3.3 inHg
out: -15 inHg
